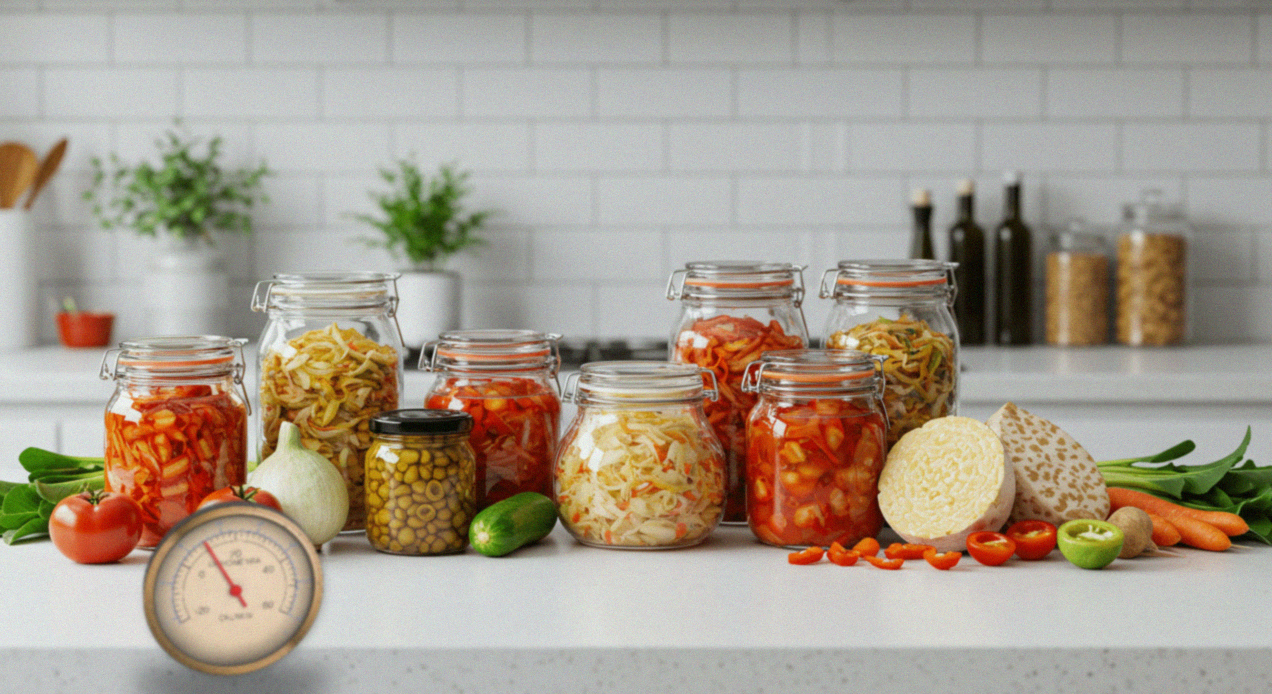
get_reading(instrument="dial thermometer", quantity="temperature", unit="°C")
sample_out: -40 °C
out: 10 °C
